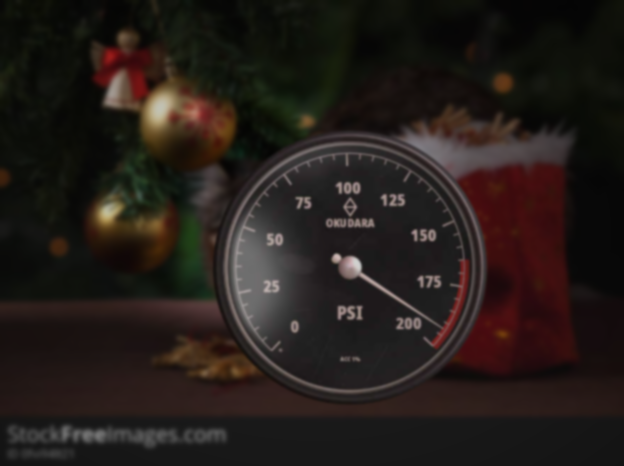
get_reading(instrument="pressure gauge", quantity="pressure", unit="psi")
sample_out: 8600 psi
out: 192.5 psi
